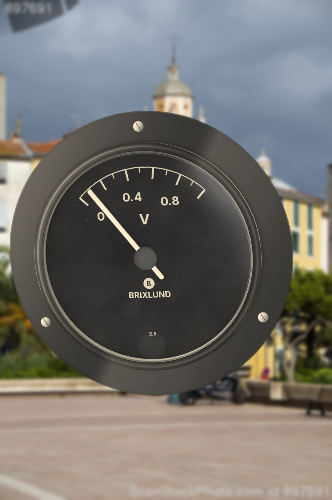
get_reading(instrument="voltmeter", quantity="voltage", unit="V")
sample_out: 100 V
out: 0.1 V
